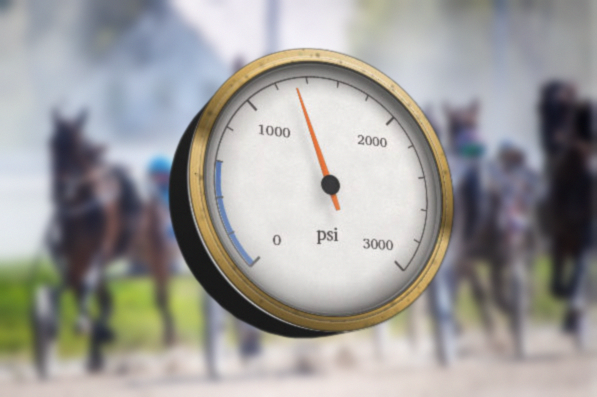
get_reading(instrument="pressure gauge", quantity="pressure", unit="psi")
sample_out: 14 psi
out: 1300 psi
